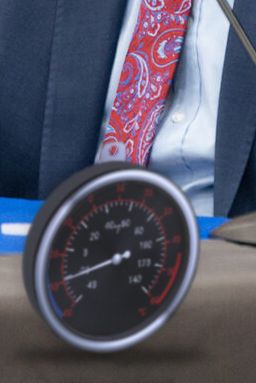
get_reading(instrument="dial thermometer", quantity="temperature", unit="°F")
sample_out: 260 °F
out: -20 °F
